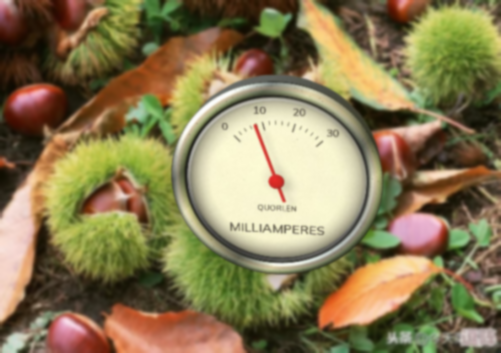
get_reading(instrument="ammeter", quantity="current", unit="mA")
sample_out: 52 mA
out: 8 mA
